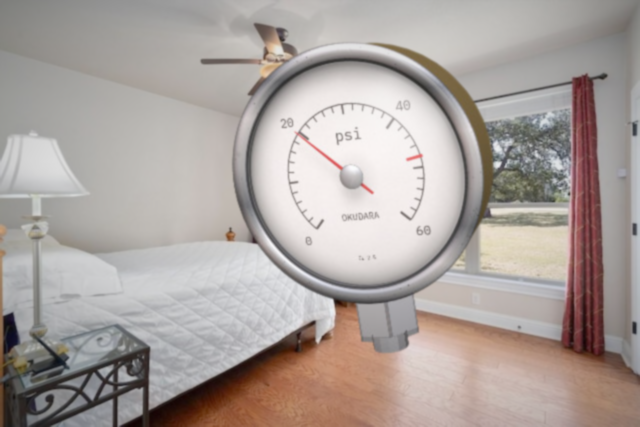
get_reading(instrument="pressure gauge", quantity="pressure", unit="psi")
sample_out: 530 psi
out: 20 psi
